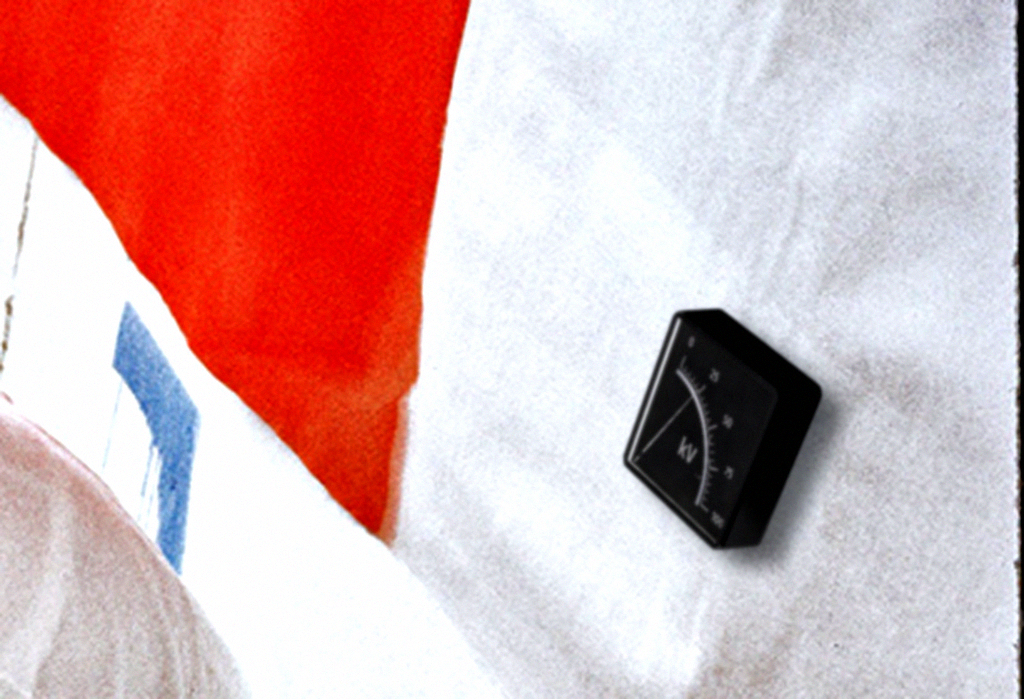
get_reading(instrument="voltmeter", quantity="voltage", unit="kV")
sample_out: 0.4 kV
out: 25 kV
